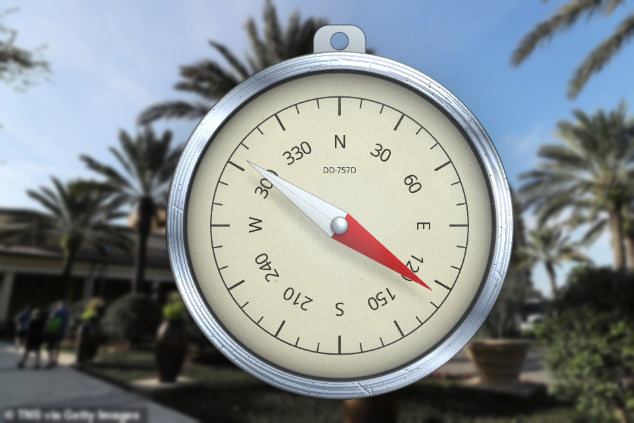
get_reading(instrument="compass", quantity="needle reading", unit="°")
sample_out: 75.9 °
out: 125 °
